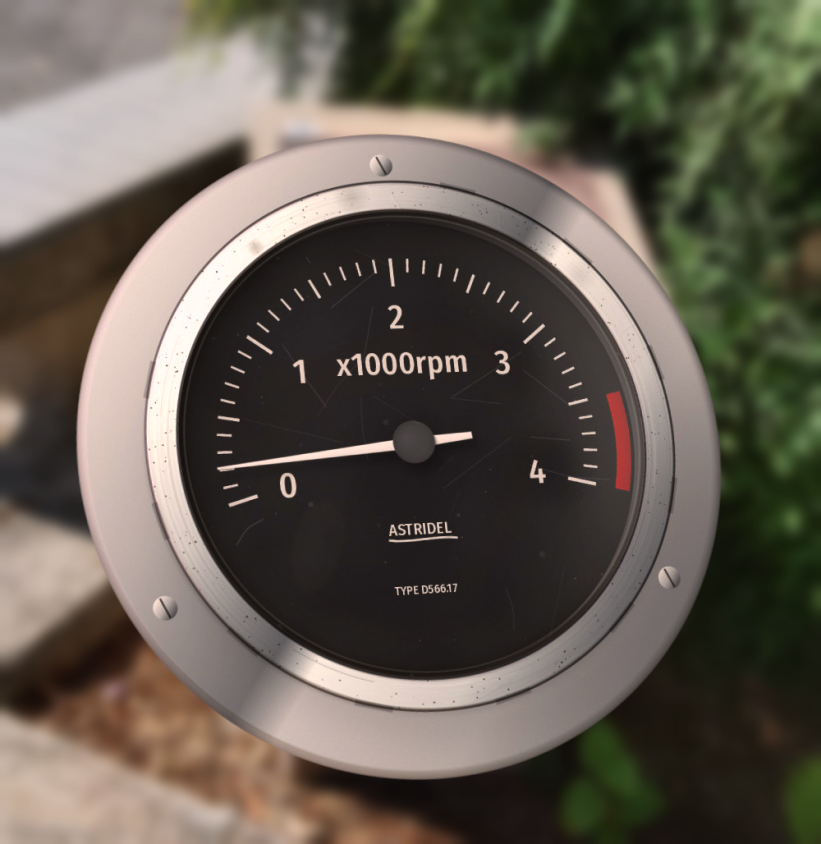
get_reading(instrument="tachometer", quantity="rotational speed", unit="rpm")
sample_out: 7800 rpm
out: 200 rpm
